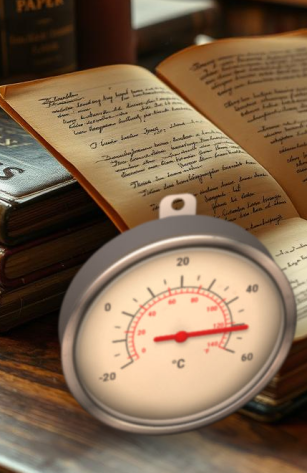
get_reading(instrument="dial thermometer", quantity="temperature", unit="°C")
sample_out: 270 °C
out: 50 °C
